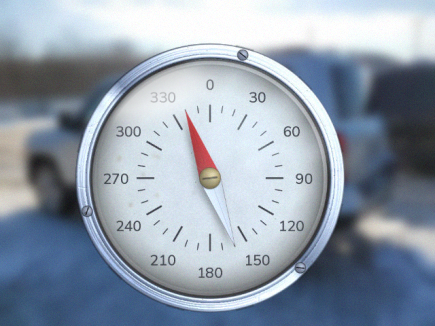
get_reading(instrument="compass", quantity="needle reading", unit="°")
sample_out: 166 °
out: 340 °
